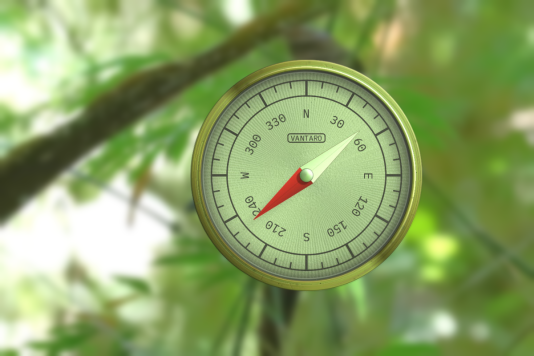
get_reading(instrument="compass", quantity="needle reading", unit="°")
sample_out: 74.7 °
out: 230 °
